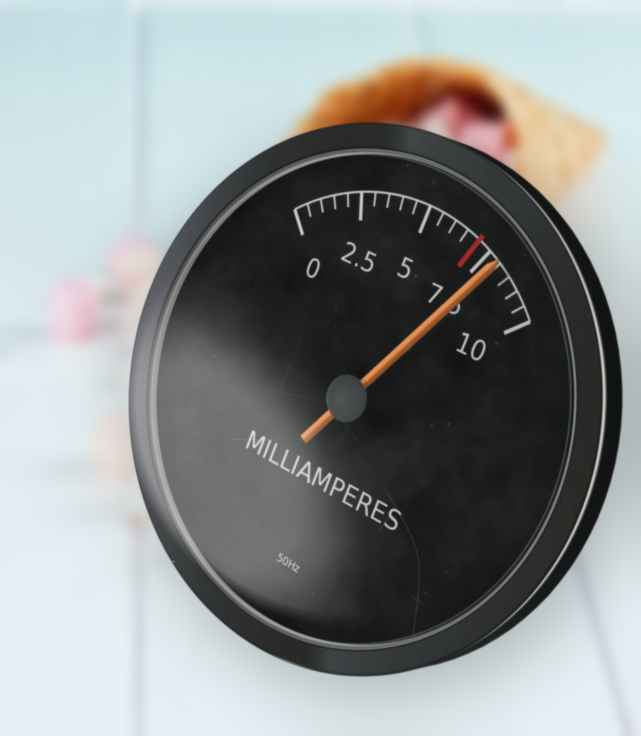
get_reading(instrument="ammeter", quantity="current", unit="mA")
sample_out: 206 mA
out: 8 mA
